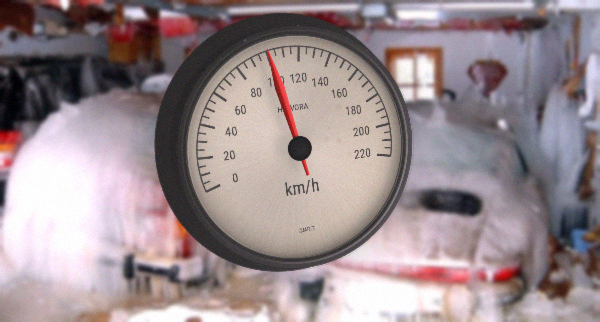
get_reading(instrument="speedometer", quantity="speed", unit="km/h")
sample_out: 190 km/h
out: 100 km/h
